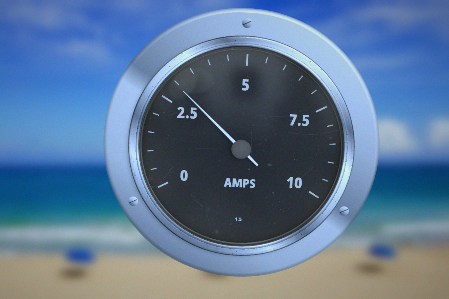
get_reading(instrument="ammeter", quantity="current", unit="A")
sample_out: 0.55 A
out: 3 A
